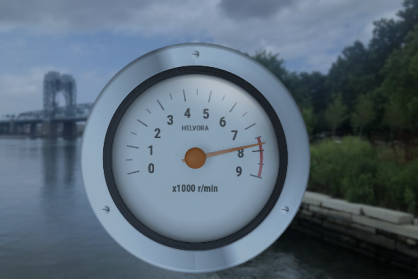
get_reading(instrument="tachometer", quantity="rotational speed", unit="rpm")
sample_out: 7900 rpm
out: 7750 rpm
